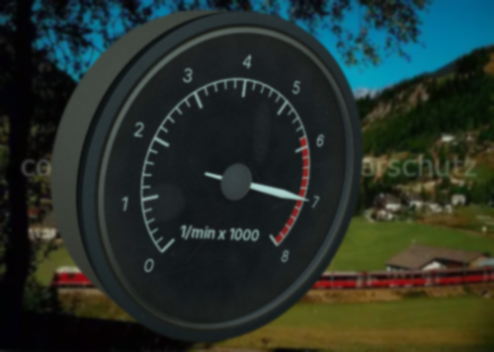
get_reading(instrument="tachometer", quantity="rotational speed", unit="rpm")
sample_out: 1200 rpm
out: 7000 rpm
